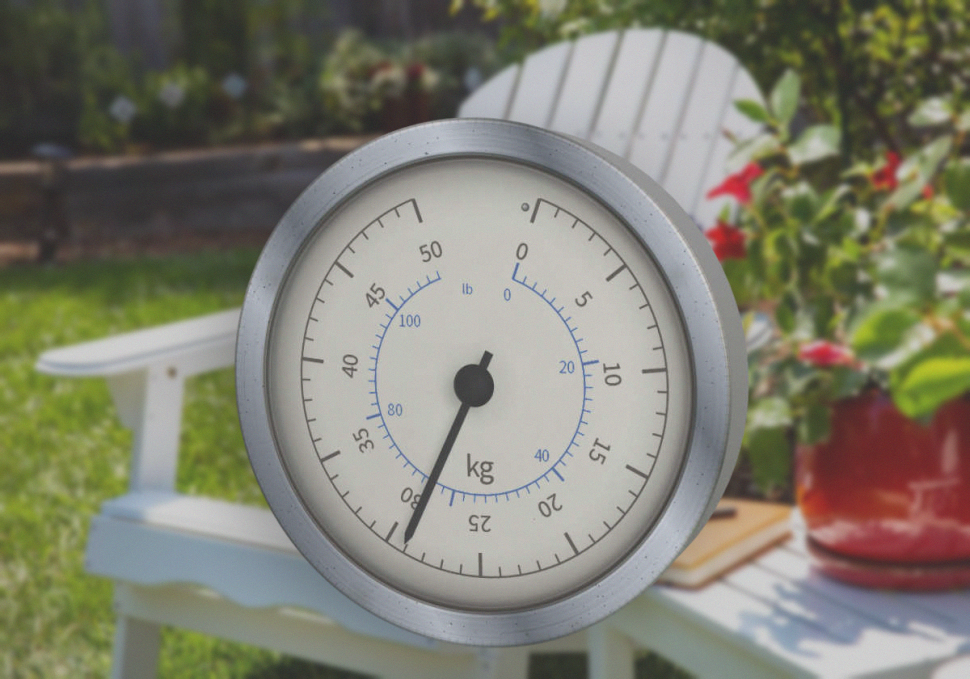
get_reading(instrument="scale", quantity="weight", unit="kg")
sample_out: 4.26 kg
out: 29 kg
